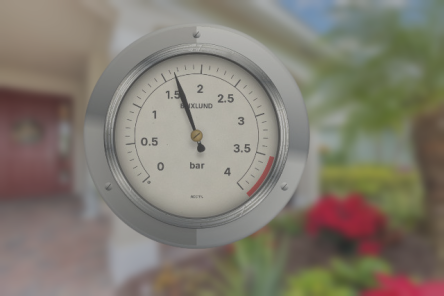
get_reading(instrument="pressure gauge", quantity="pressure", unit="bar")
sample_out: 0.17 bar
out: 1.65 bar
